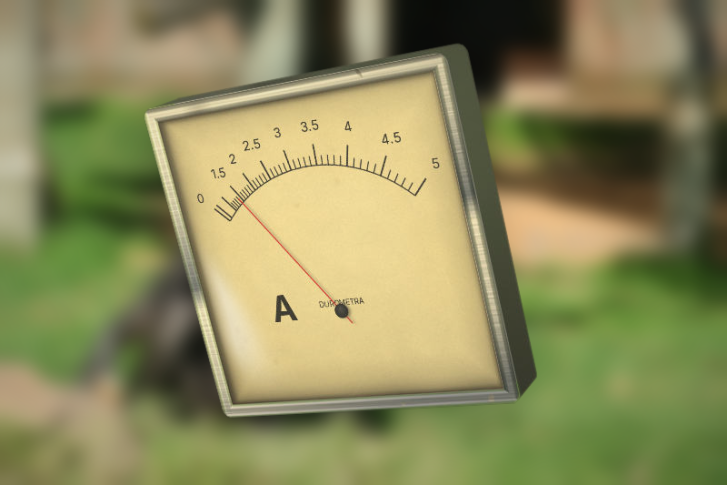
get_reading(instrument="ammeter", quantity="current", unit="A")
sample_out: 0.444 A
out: 1.5 A
